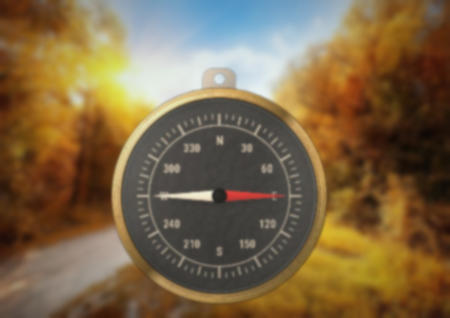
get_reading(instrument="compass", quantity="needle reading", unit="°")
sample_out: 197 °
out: 90 °
